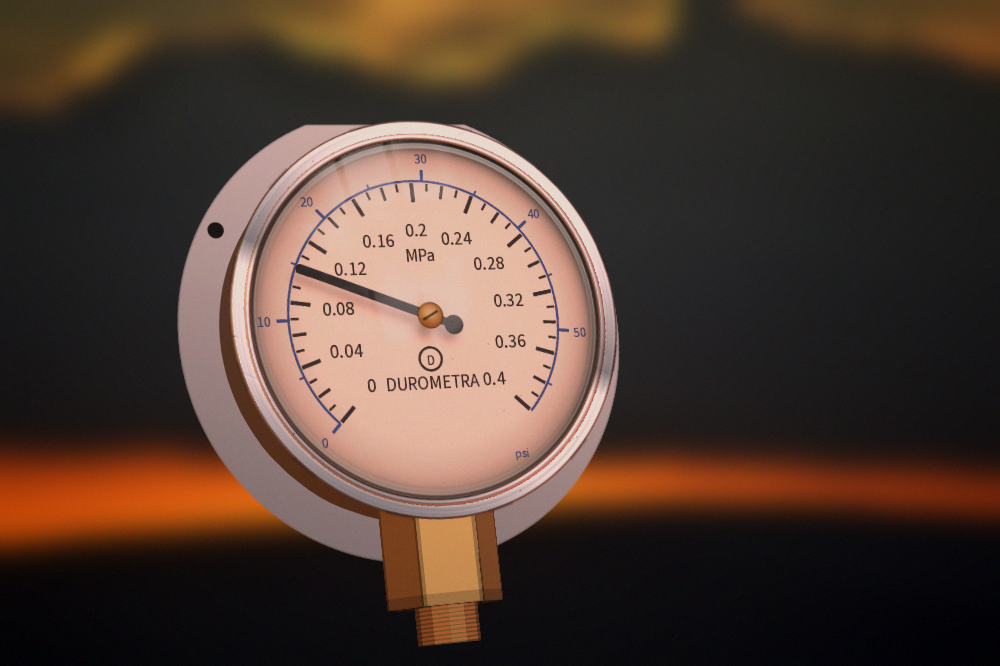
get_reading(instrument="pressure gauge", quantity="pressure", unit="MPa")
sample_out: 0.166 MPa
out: 0.1 MPa
